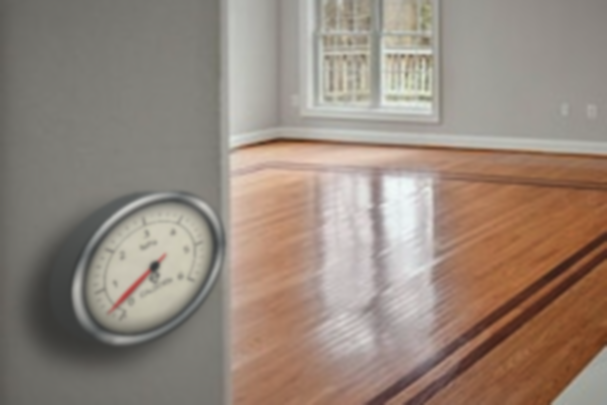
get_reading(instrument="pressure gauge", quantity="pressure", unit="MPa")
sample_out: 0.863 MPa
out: 0.4 MPa
